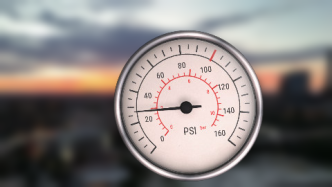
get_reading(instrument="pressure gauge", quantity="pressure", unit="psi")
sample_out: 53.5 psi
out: 27.5 psi
